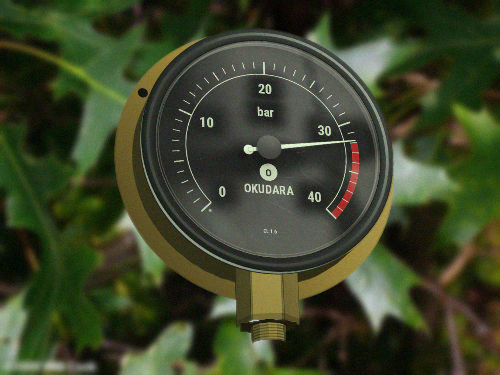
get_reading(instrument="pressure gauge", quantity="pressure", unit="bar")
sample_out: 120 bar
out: 32 bar
